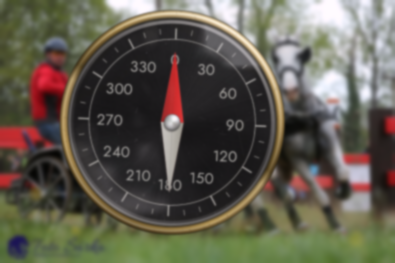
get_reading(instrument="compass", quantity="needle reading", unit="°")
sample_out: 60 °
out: 0 °
